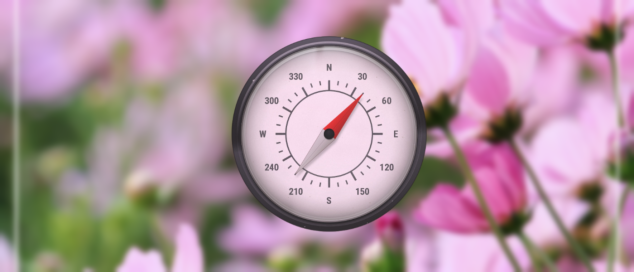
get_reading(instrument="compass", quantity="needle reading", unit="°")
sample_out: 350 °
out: 40 °
